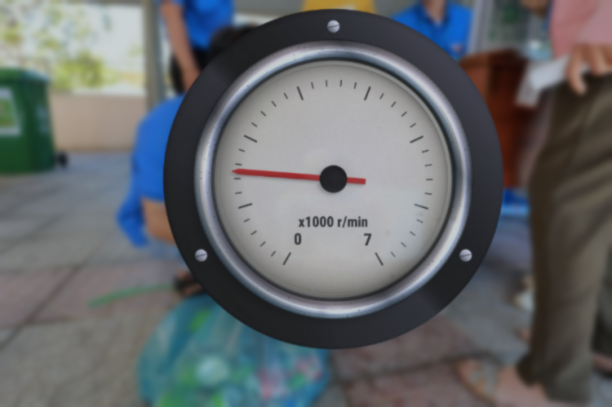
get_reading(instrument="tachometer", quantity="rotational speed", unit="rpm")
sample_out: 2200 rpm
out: 1500 rpm
